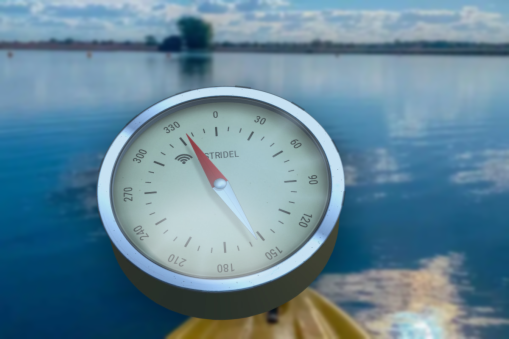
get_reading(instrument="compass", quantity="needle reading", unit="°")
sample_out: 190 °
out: 335 °
